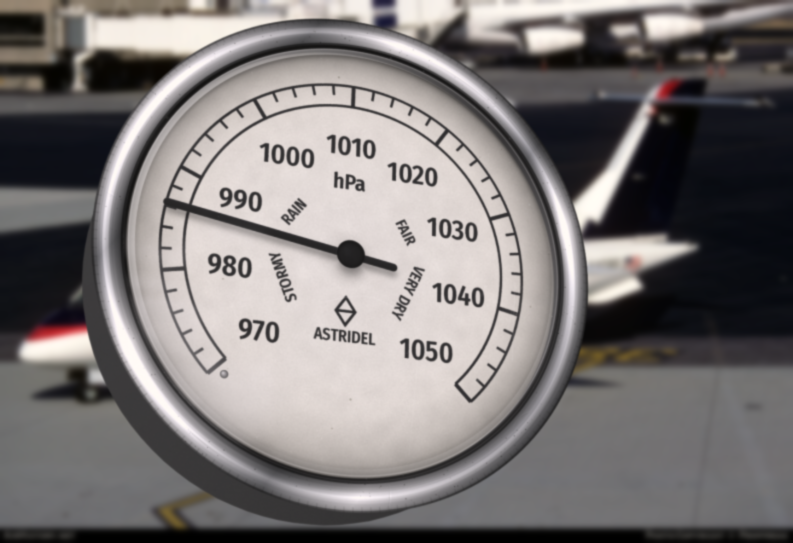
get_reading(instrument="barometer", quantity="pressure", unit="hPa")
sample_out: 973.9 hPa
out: 986 hPa
